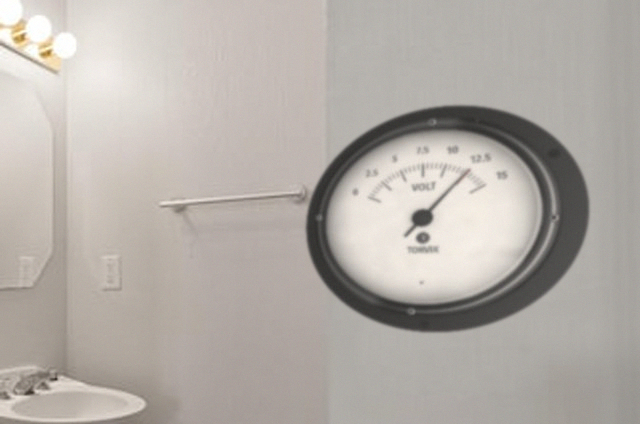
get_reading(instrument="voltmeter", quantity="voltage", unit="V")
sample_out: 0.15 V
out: 12.5 V
